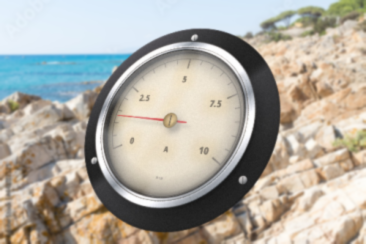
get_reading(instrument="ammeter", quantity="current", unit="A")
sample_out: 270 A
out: 1.25 A
